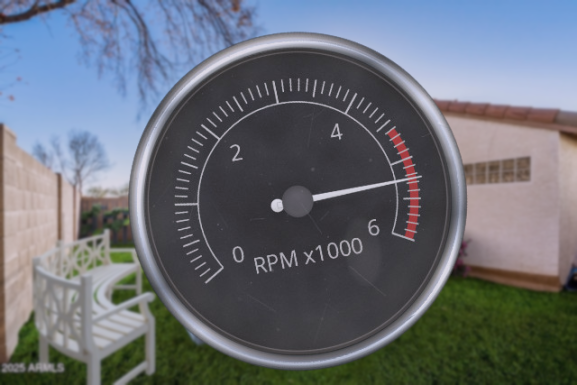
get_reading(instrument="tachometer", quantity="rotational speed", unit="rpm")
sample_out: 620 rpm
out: 5250 rpm
